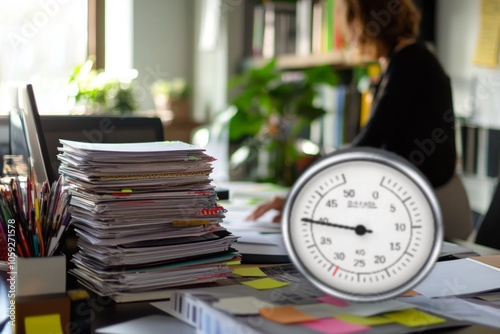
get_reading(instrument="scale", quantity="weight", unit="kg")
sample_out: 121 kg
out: 40 kg
